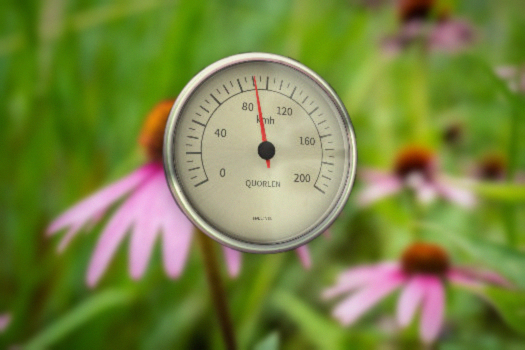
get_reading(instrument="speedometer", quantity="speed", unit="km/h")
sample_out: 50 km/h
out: 90 km/h
